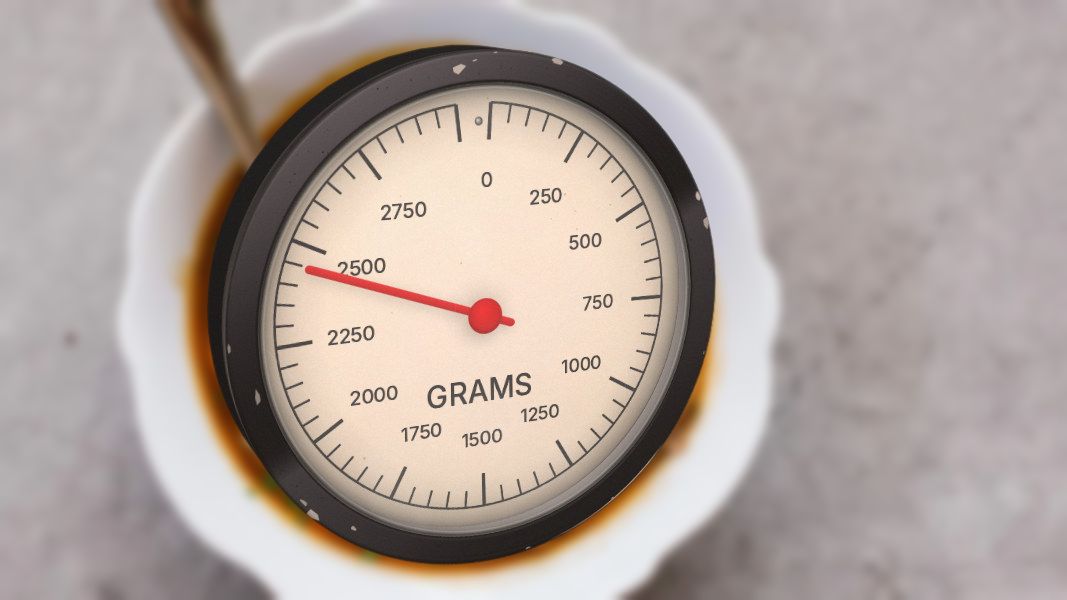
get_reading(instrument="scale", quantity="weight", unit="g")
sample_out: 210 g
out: 2450 g
